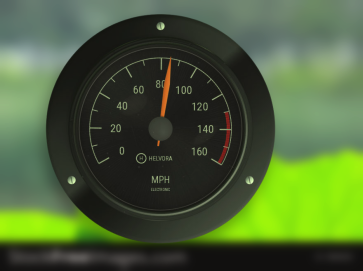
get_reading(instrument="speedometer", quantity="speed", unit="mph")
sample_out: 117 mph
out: 85 mph
